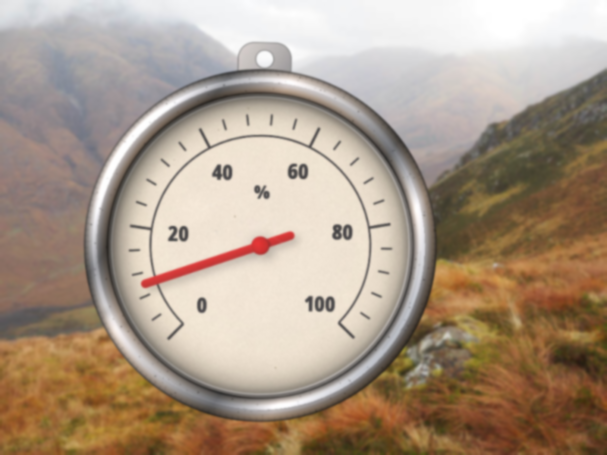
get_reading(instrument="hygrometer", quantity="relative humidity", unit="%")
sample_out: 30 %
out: 10 %
